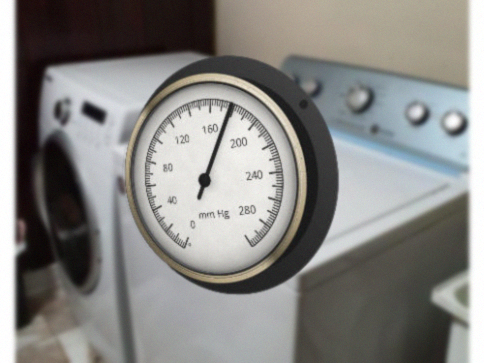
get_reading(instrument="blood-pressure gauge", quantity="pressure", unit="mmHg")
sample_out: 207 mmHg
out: 180 mmHg
